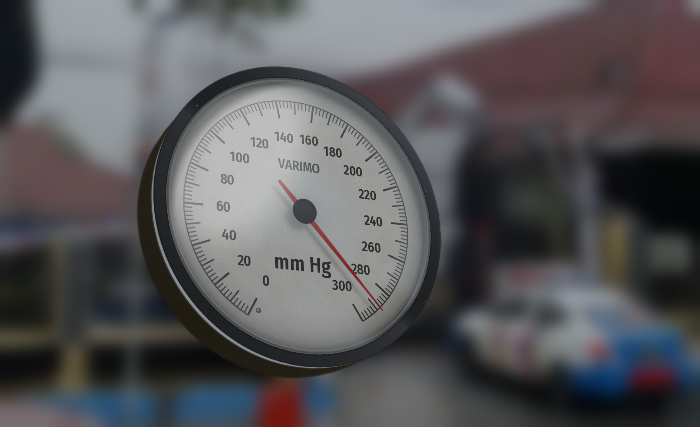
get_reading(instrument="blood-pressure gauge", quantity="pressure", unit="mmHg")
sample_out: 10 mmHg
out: 290 mmHg
